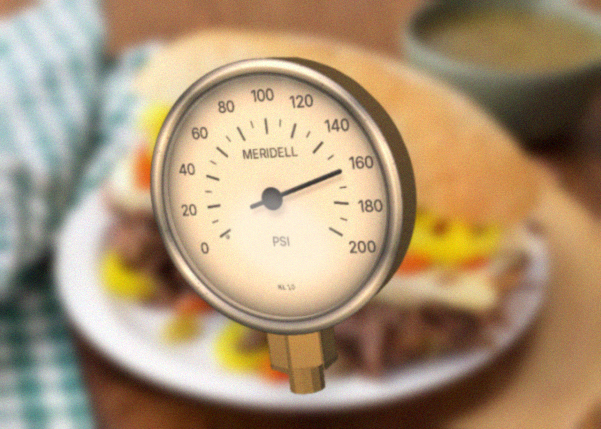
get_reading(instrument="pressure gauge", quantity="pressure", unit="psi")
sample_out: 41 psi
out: 160 psi
